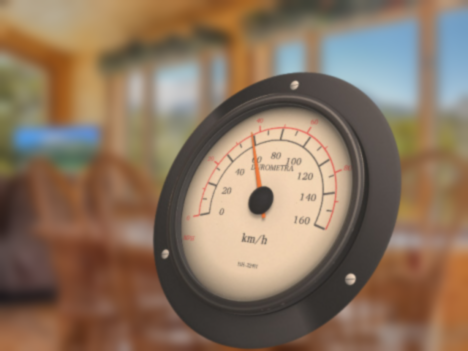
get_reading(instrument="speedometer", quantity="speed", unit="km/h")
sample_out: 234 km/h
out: 60 km/h
